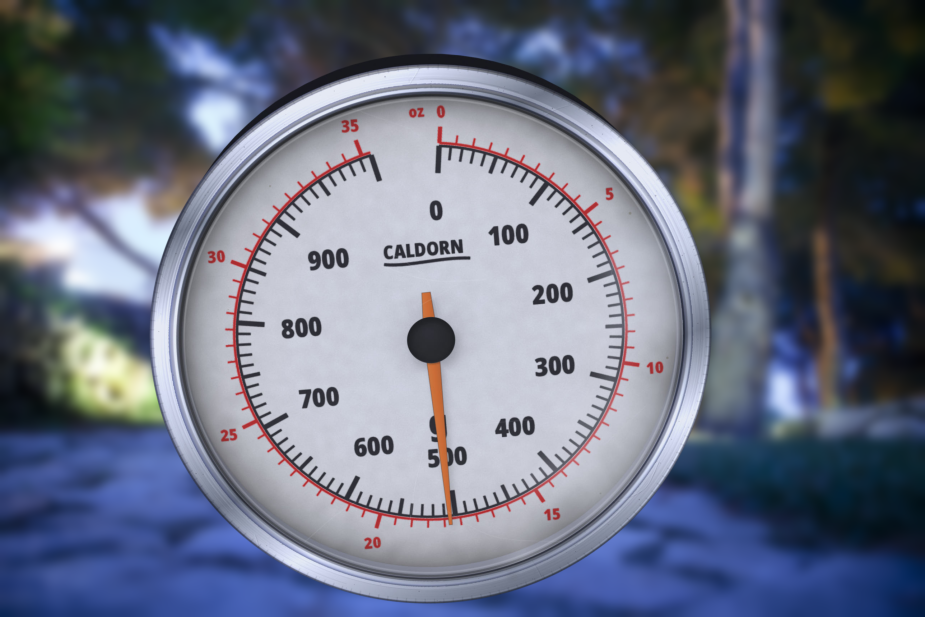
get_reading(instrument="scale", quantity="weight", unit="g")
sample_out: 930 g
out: 505 g
